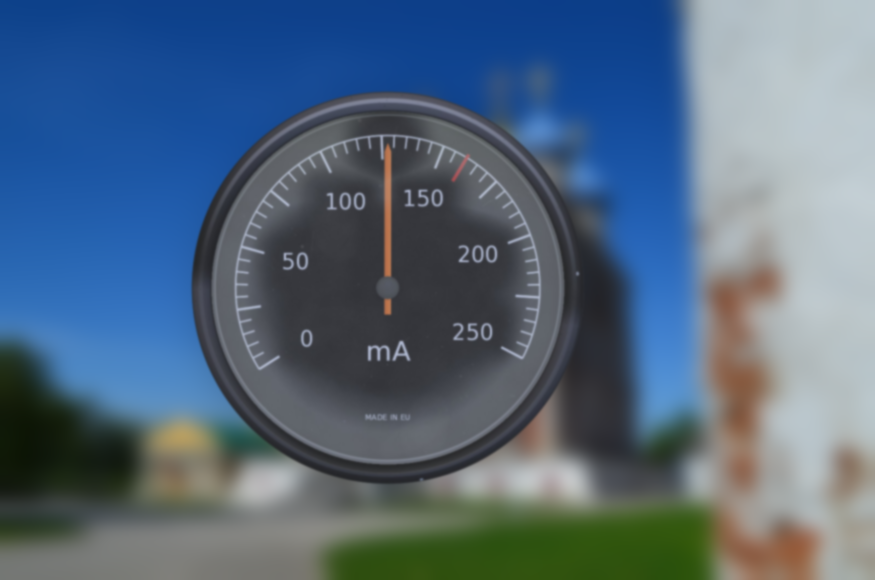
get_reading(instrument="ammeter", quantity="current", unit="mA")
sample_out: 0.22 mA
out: 127.5 mA
